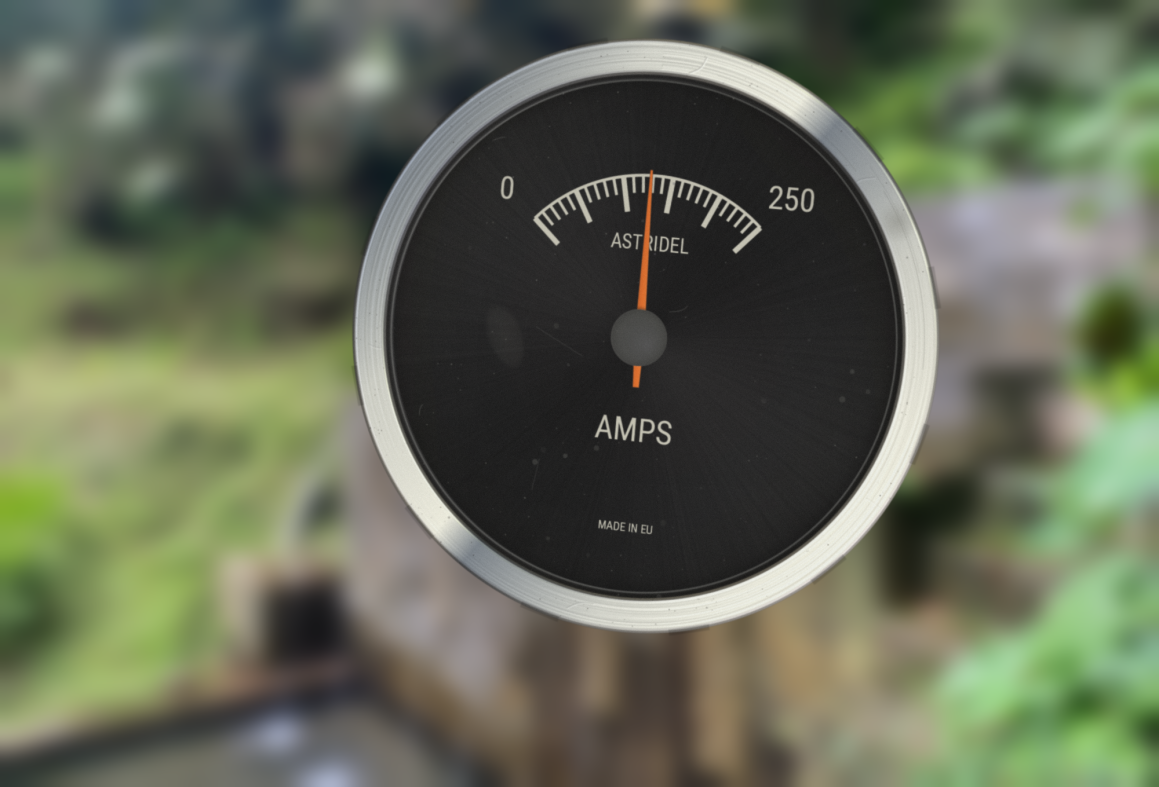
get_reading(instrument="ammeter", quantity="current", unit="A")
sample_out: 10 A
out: 130 A
